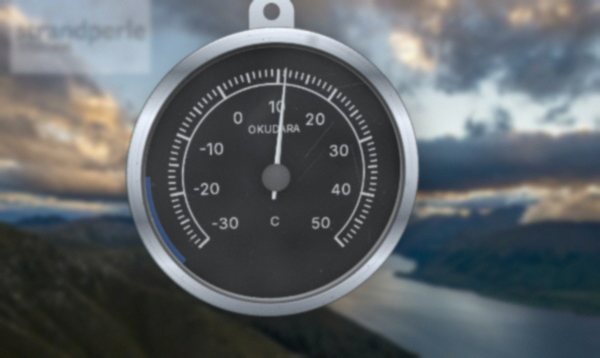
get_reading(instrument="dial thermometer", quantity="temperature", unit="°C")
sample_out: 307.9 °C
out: 11 °C
